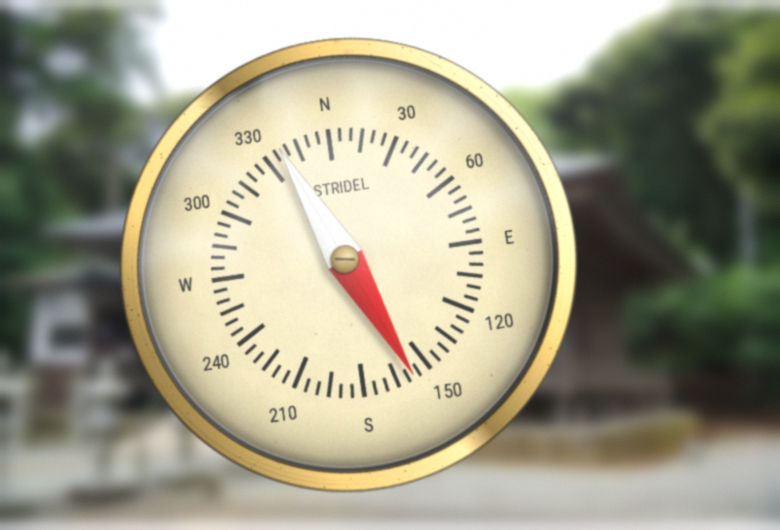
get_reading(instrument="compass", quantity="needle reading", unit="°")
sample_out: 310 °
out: 157.5 °
